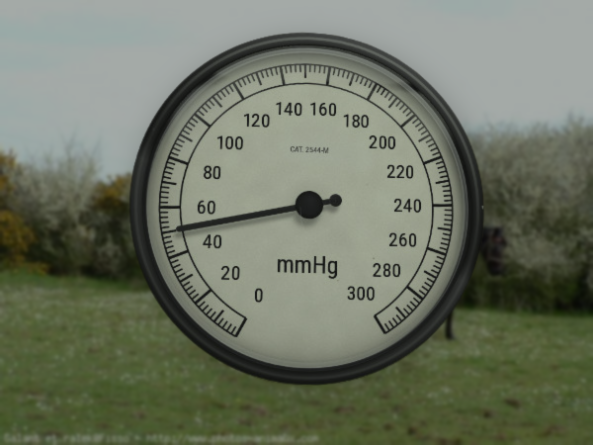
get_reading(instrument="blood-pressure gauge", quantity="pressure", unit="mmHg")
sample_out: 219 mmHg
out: 50 mmHg
